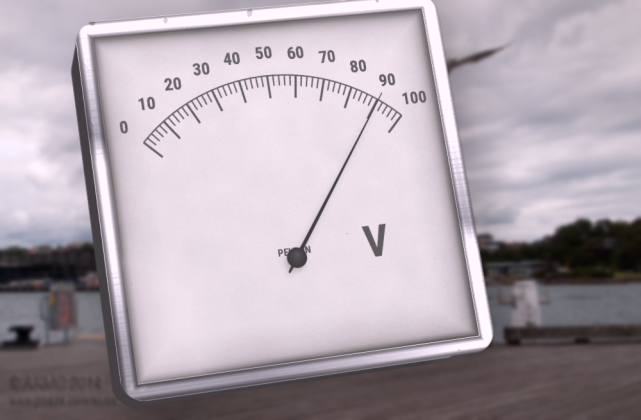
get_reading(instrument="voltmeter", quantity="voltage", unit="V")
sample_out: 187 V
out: 90 V
